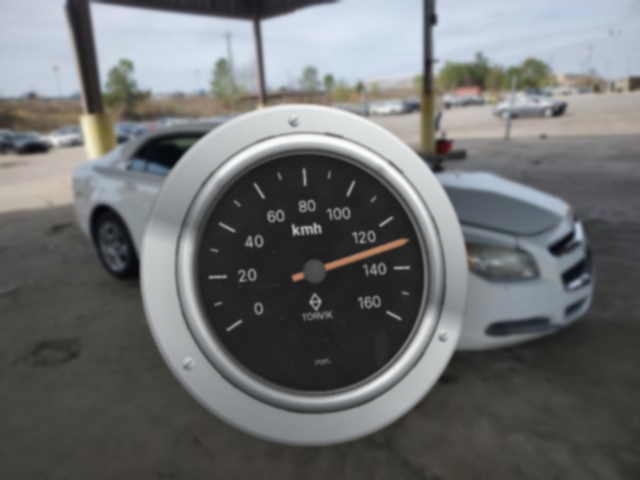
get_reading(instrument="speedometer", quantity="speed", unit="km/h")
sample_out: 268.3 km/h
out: 130 km/h
